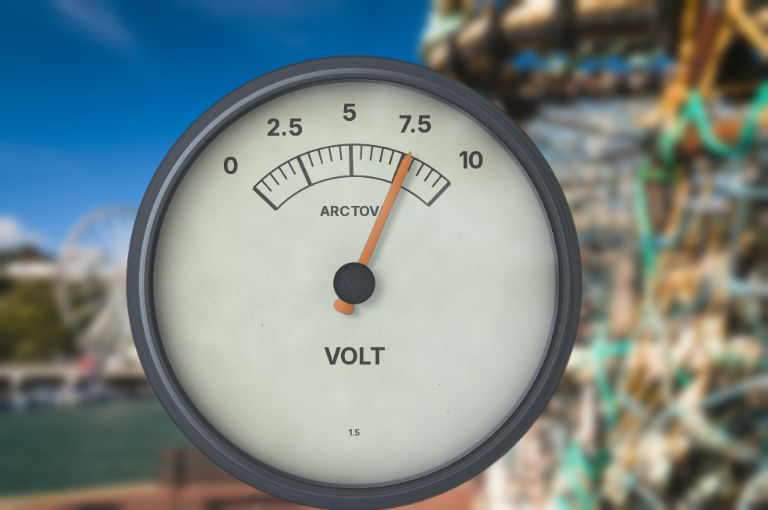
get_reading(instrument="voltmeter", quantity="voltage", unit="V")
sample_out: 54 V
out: 7.75 V
